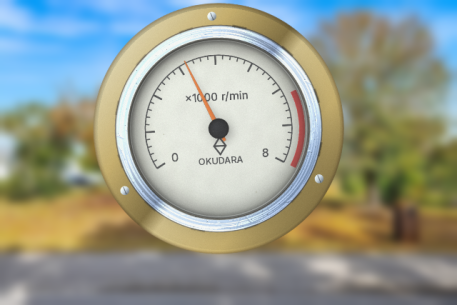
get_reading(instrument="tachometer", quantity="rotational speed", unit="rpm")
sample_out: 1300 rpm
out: 3200 rpm
